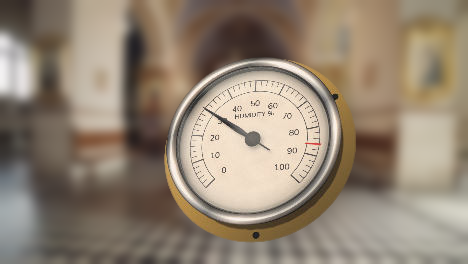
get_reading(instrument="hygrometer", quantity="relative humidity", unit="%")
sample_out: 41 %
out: 30 %
